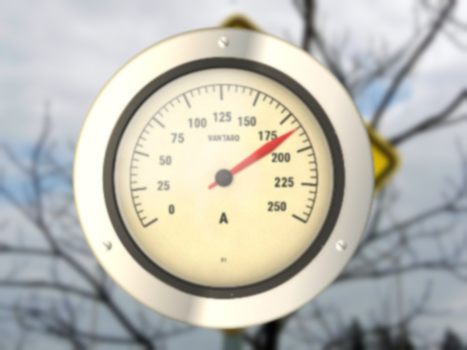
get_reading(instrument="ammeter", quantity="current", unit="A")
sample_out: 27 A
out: 185 A
